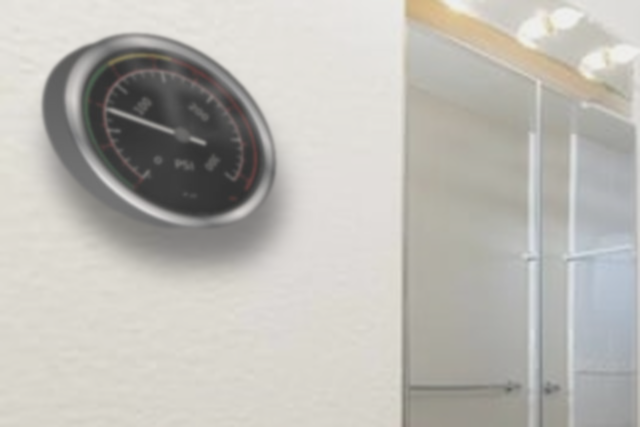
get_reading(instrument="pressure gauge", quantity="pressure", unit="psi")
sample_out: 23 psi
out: 70 psi
